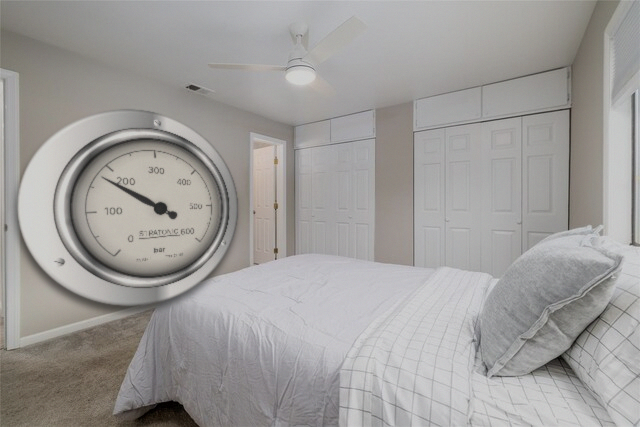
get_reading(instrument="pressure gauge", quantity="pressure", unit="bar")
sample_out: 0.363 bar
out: 175 bar
